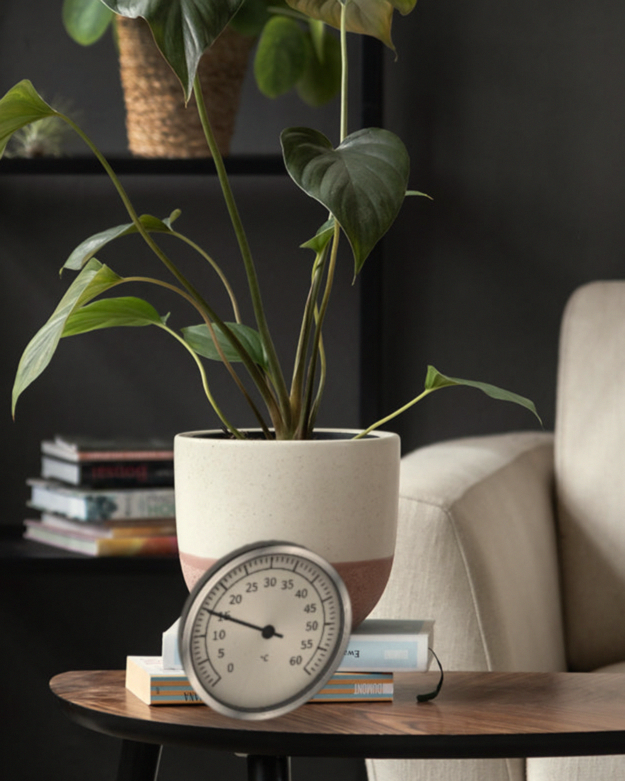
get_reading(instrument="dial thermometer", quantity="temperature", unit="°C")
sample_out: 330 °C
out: 15 °C
